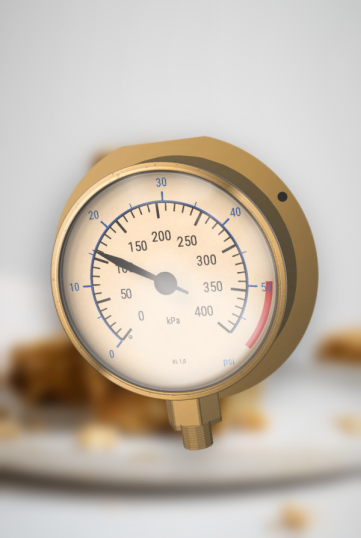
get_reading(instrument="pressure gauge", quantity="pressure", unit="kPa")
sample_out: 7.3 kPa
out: 110 kPa
